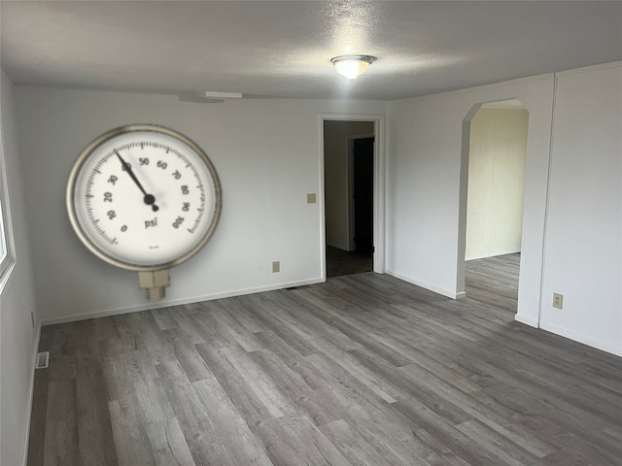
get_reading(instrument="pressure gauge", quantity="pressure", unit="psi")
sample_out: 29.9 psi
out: 40 psi
